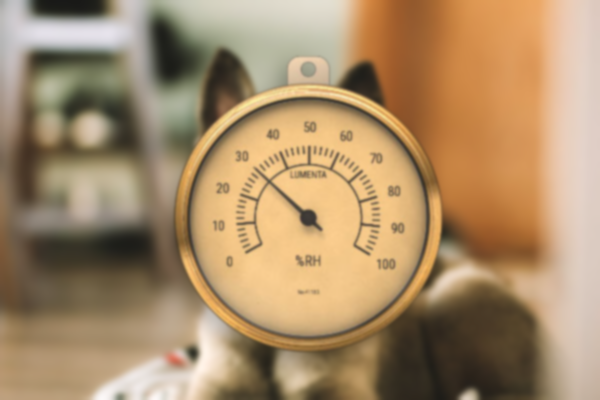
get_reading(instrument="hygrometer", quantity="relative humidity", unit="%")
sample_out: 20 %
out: 30 %
